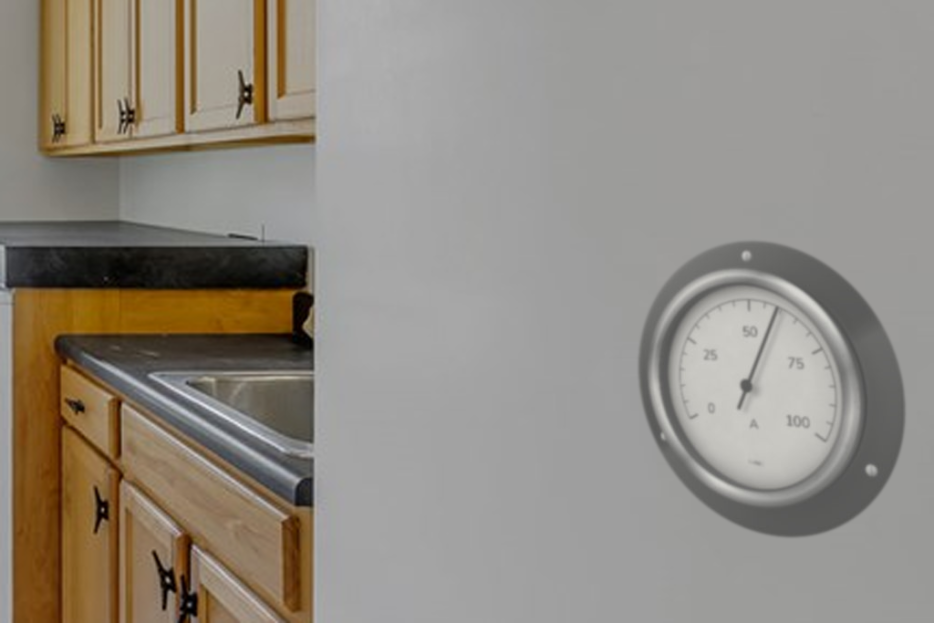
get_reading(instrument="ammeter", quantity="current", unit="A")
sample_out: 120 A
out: 60 A
